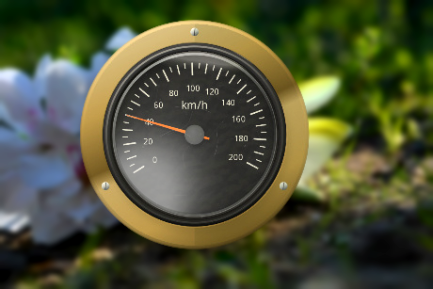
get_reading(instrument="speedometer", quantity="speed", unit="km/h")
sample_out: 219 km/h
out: 40 km/h
